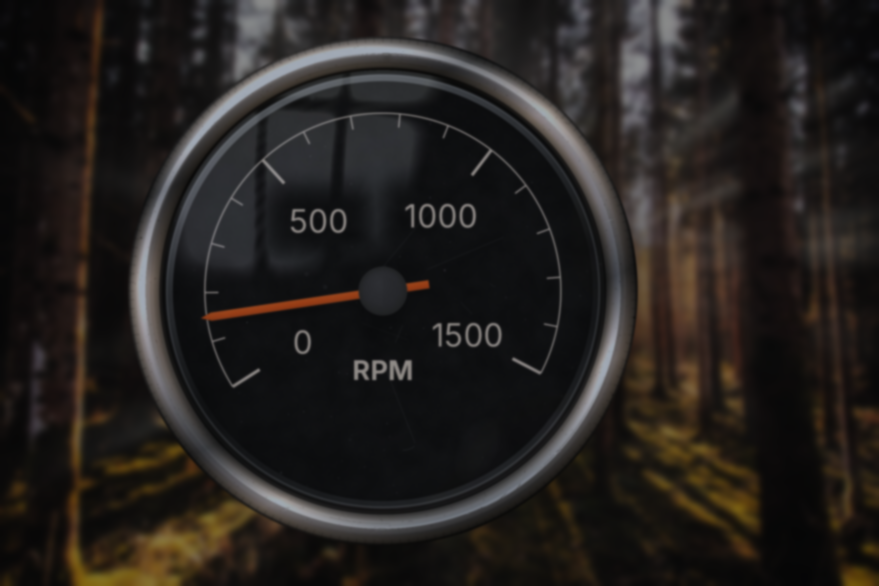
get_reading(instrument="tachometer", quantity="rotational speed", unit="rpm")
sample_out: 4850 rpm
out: 150 rpm
